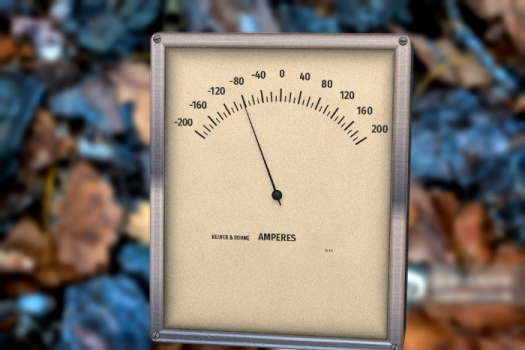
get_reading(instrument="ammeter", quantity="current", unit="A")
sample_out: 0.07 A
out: -80 A
